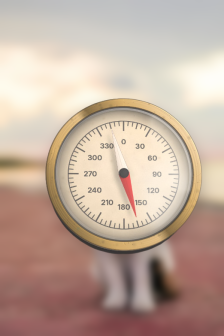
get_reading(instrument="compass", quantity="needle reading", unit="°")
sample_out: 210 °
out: 165 °
